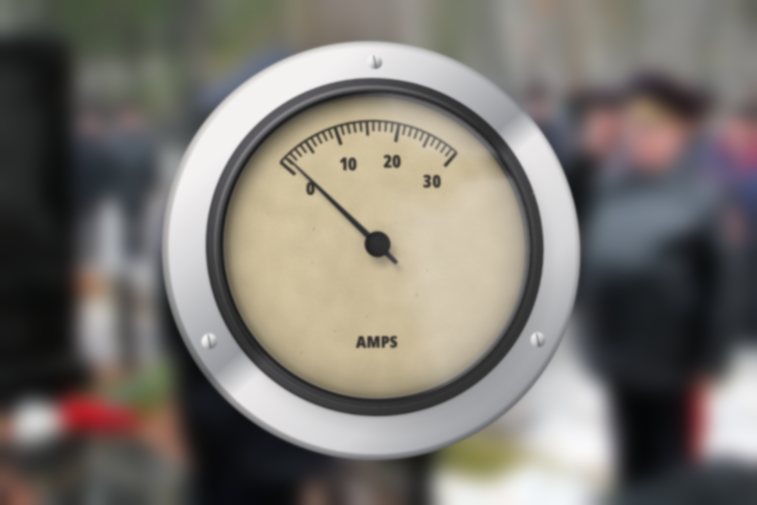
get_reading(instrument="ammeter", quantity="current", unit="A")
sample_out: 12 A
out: 1 A
